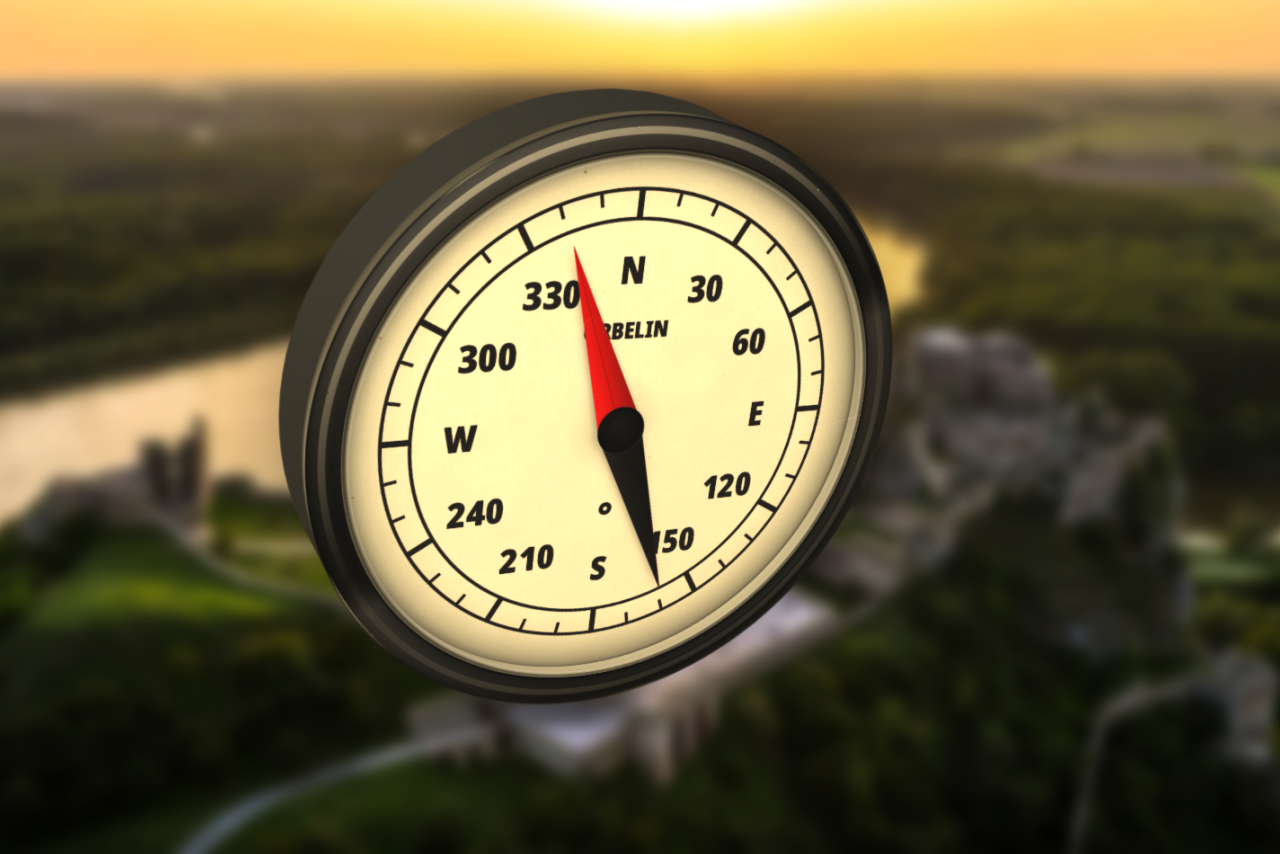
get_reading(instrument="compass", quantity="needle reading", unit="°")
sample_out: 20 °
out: 340 °
